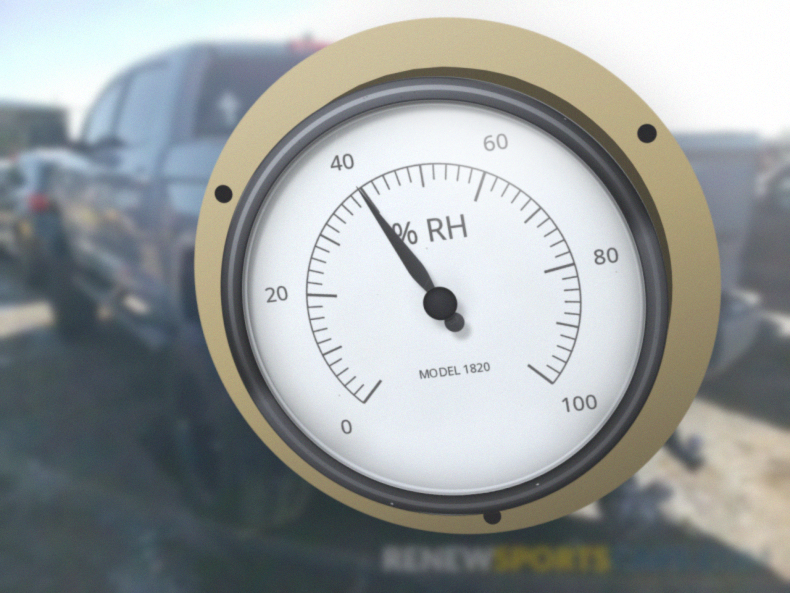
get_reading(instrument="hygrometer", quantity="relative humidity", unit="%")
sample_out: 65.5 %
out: 40 %
